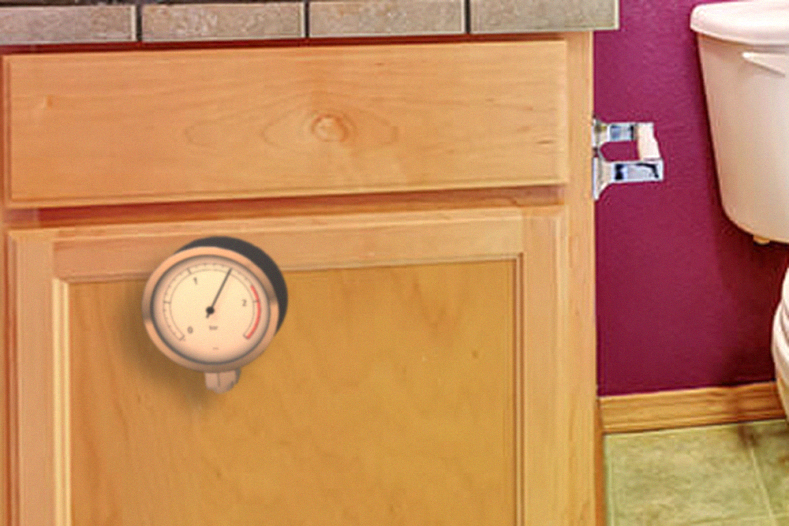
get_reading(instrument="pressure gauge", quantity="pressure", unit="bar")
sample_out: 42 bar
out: 1.5 bar
